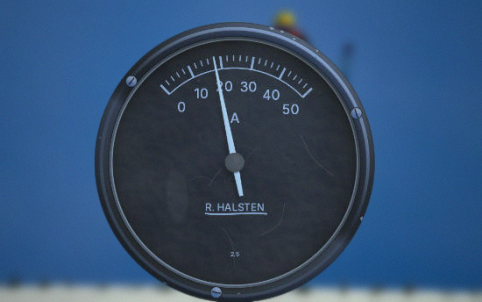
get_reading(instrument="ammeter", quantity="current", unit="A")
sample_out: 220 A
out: 18 A
